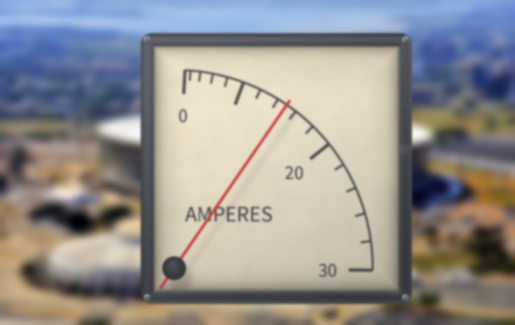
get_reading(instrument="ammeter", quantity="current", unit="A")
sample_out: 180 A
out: 15 A
